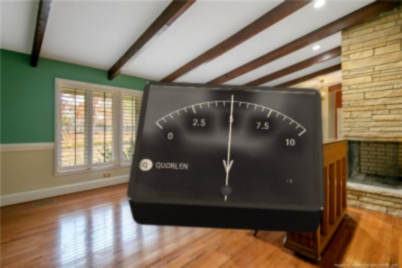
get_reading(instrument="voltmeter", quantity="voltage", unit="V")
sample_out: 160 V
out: 5 V
